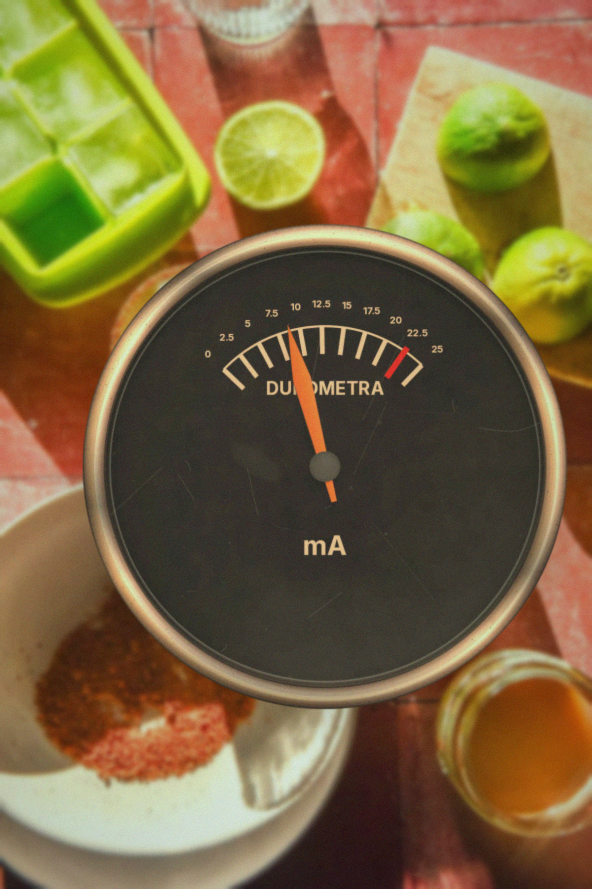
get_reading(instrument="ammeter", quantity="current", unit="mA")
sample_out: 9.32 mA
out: 8.75 mA
